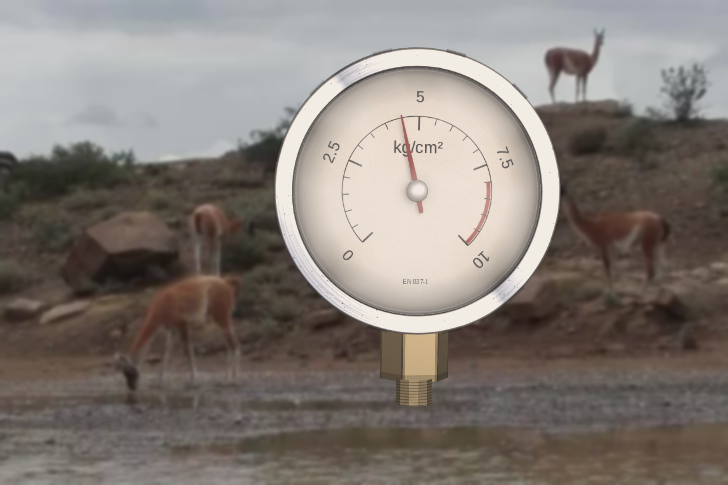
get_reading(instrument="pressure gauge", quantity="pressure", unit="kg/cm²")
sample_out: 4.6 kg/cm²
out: 4.5 kg/cm²
